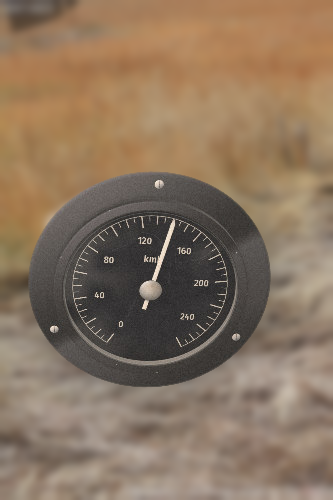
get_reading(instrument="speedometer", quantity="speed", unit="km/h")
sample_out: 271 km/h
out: 140 km/h
